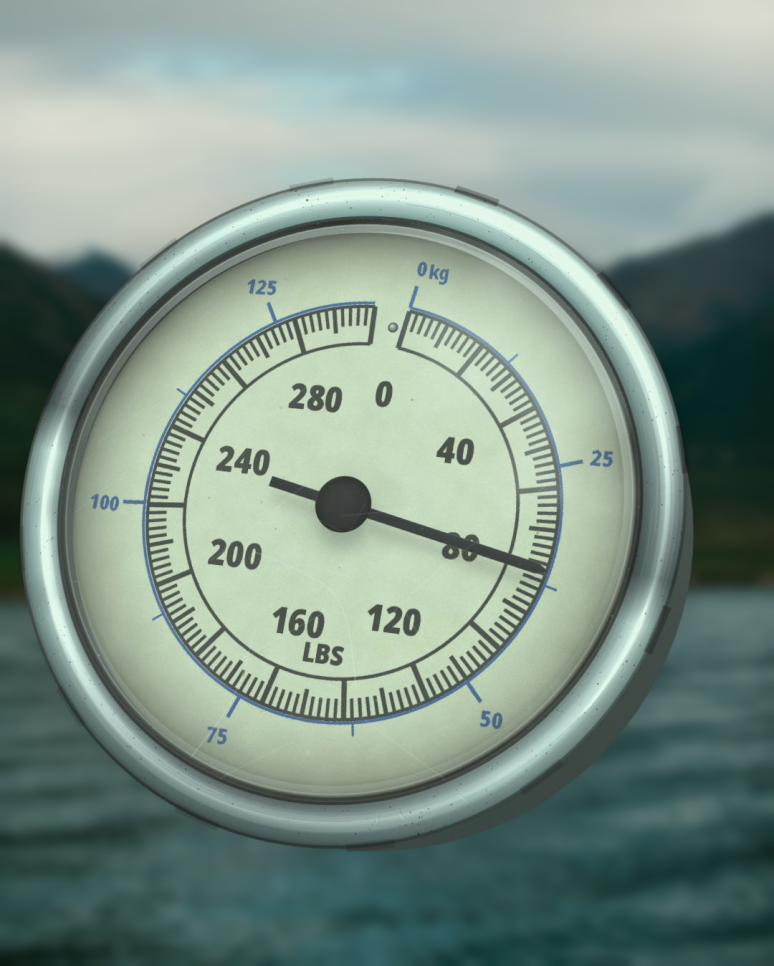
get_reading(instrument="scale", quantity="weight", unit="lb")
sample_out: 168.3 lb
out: 80 lb
